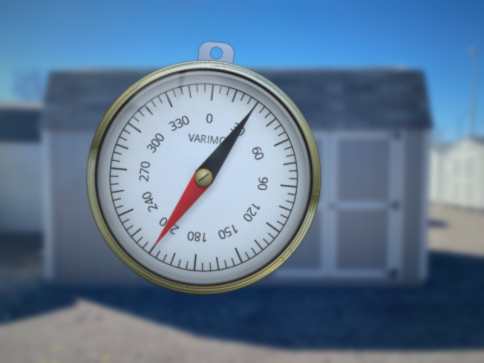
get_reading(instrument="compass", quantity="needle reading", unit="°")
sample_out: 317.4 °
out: 210 °
